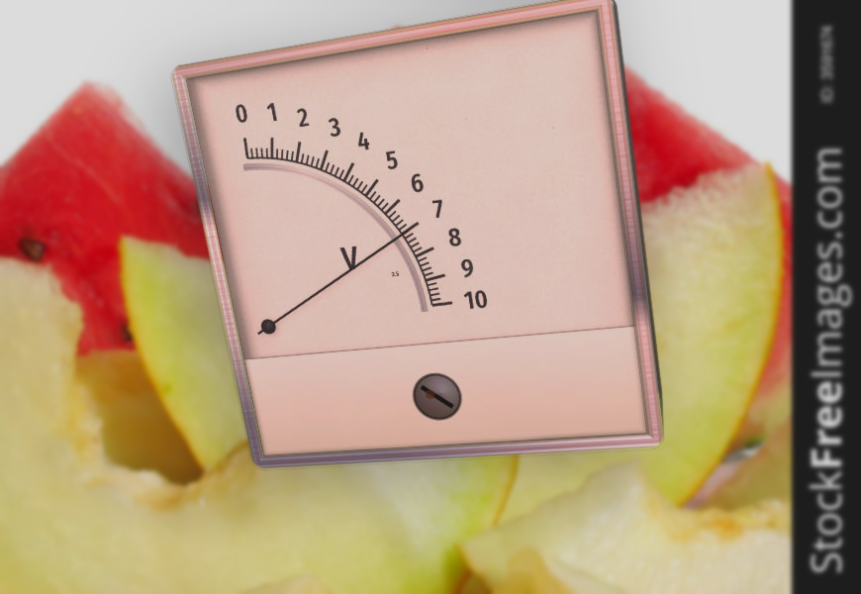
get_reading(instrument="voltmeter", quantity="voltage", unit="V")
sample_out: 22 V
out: 7 V
